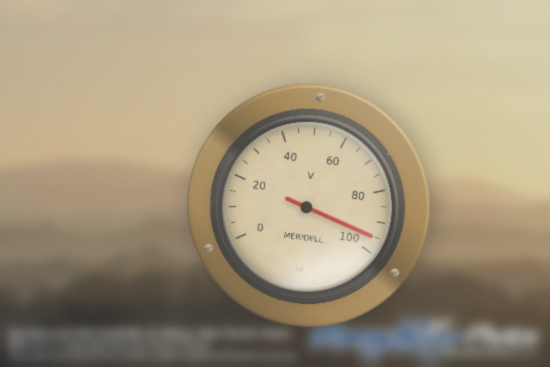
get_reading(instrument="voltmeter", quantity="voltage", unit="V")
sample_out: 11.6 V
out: 95 V
